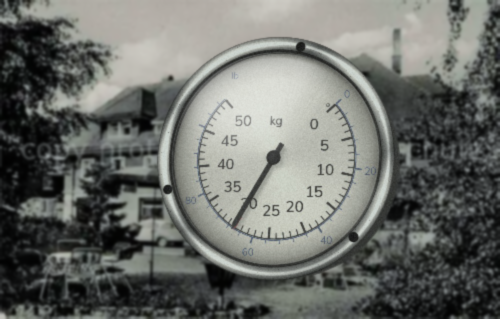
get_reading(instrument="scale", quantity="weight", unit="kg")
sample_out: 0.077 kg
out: 30 kg
